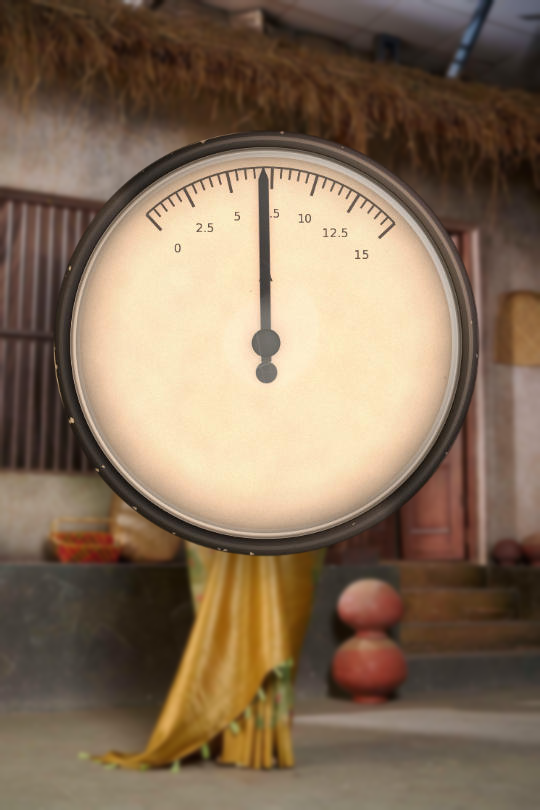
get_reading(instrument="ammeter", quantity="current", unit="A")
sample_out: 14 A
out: 7 A
